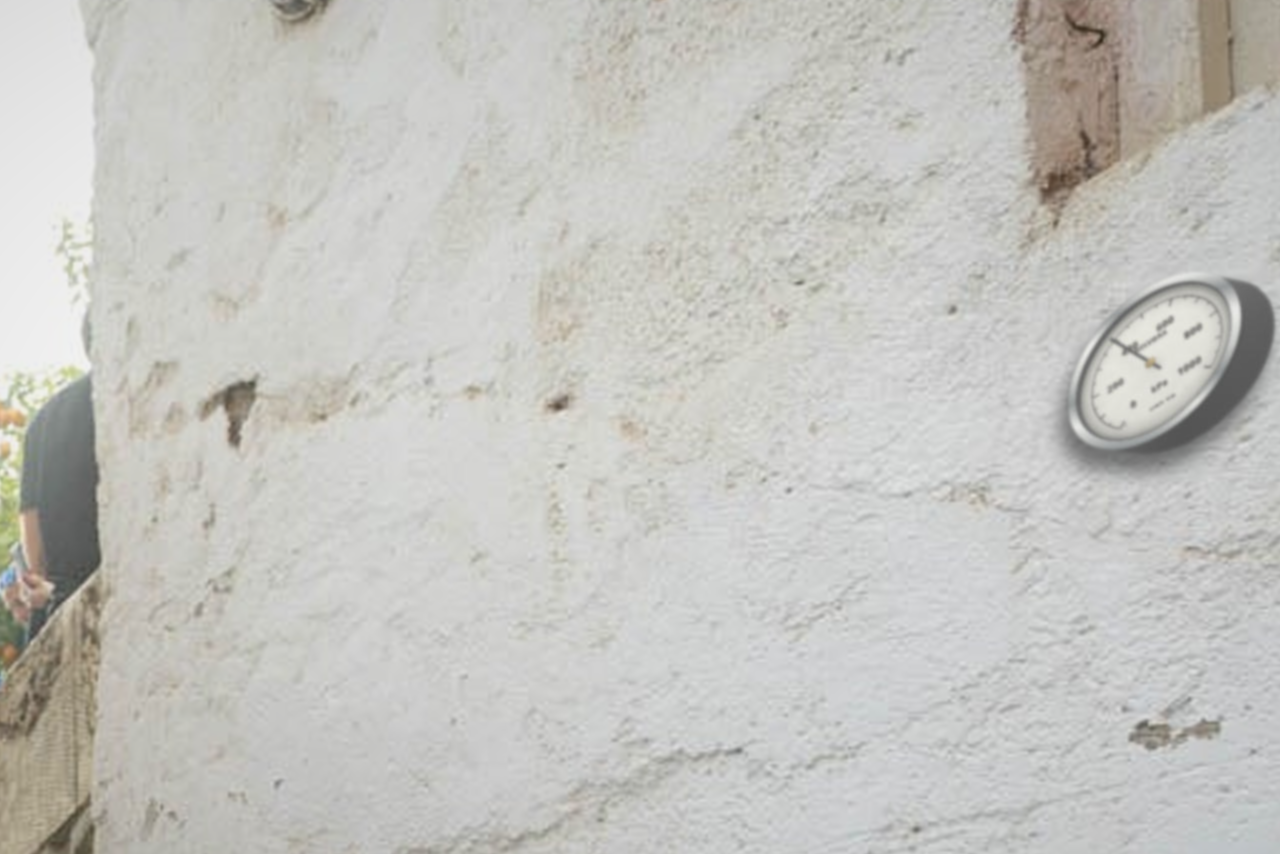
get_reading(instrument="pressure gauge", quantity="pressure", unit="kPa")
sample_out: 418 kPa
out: 400 kPa
